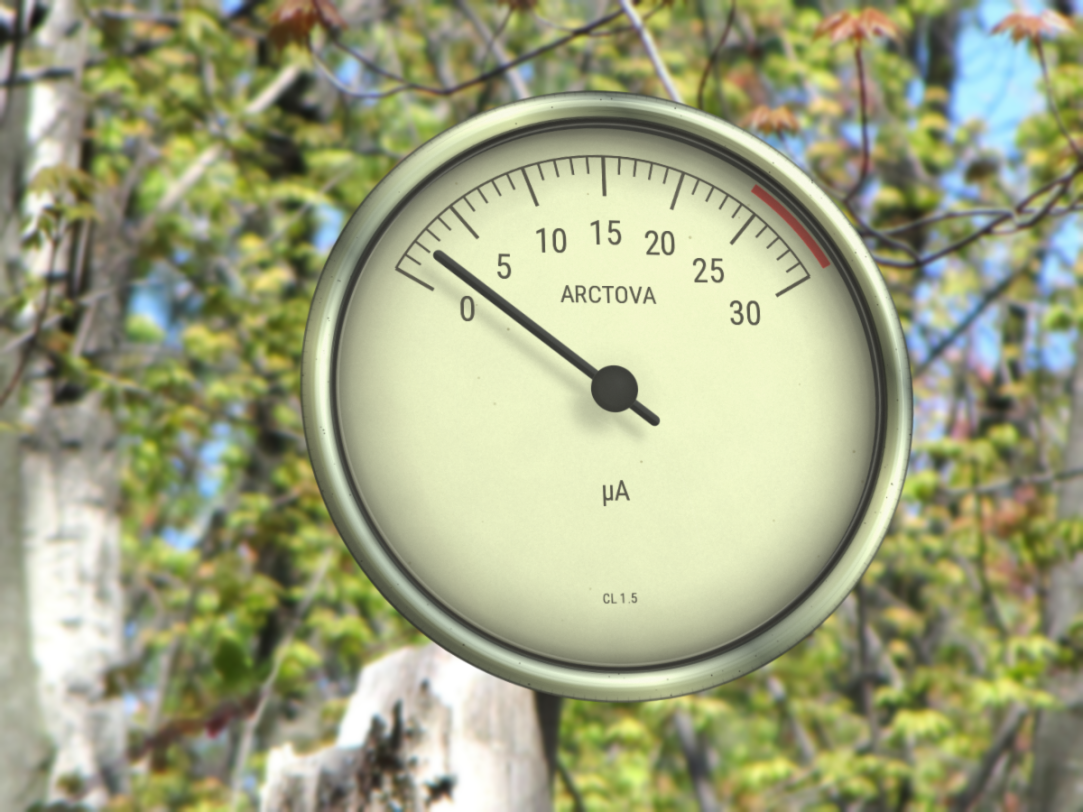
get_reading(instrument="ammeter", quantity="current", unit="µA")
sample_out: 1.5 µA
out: 2 µA
